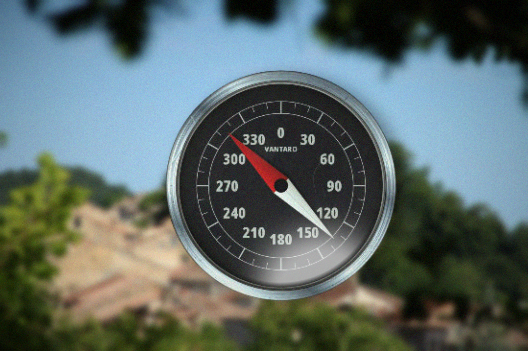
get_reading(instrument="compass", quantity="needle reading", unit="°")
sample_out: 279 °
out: 315 °
